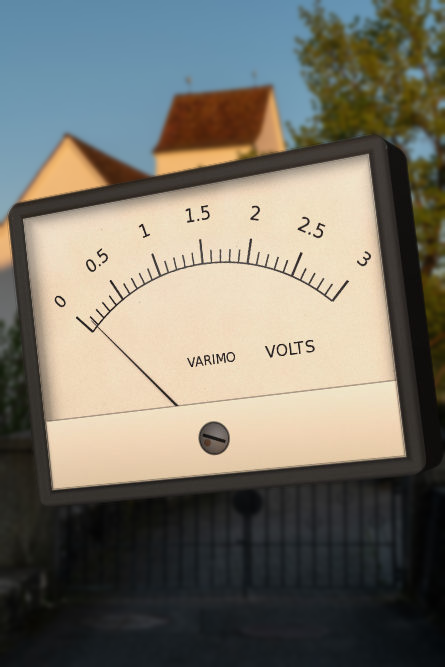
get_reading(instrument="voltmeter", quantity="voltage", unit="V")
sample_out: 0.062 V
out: 0.1 V
